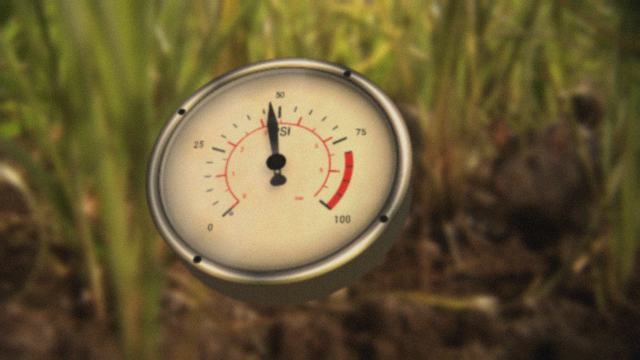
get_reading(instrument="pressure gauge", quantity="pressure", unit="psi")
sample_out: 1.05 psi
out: 47.5 psi
